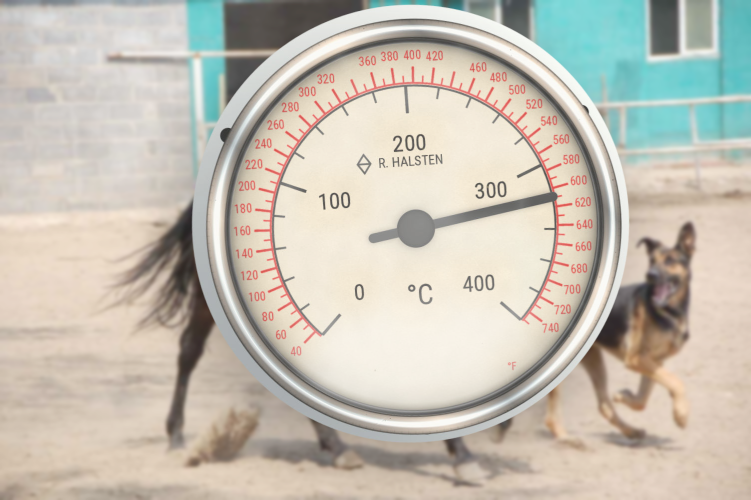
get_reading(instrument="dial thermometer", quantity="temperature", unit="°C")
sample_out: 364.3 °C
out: 320 °C
